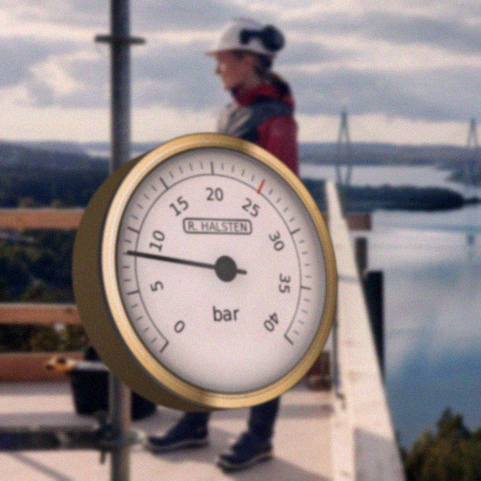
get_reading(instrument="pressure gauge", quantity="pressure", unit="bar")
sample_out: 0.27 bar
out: 8 bar
